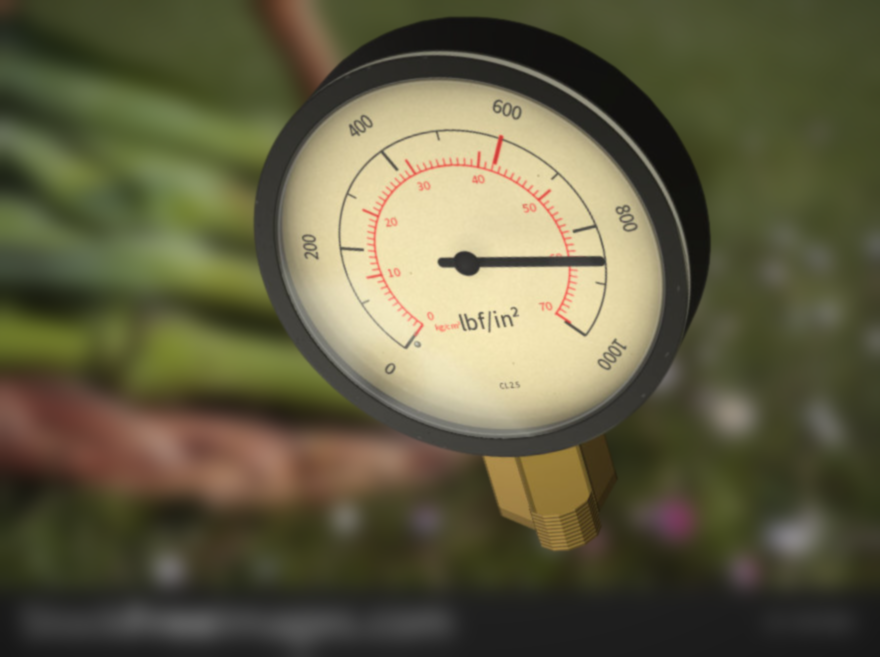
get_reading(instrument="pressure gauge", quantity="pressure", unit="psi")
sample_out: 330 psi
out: 850 psi
